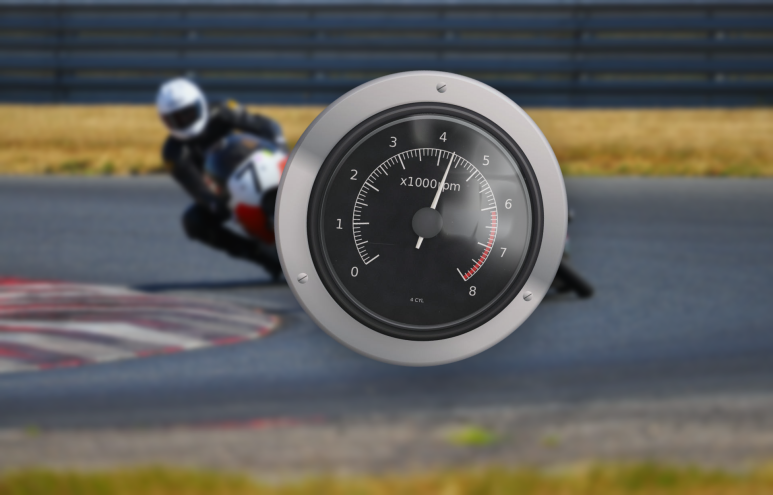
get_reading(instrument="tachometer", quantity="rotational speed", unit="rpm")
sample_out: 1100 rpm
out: 4300 rpm
